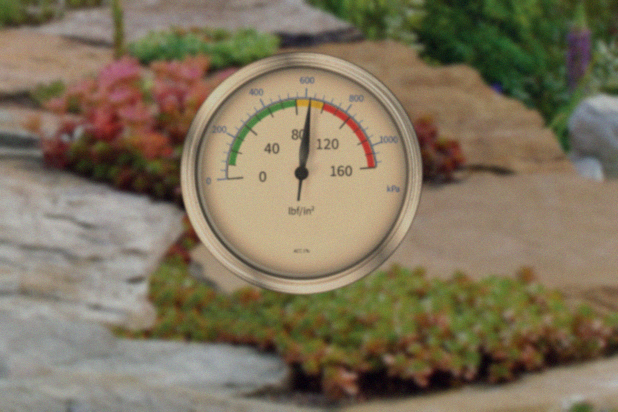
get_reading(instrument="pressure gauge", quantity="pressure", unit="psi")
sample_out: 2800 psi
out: 90 psi
